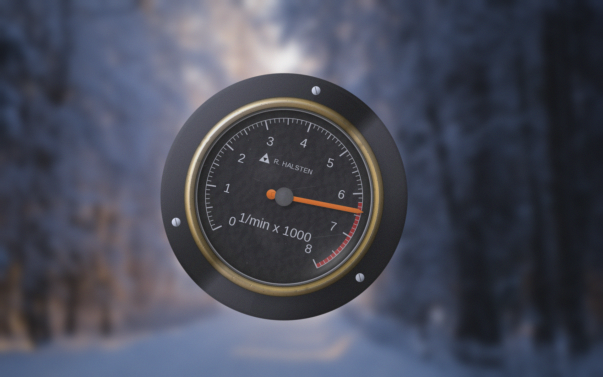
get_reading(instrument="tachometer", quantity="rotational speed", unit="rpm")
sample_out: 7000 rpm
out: 6400 rpm
